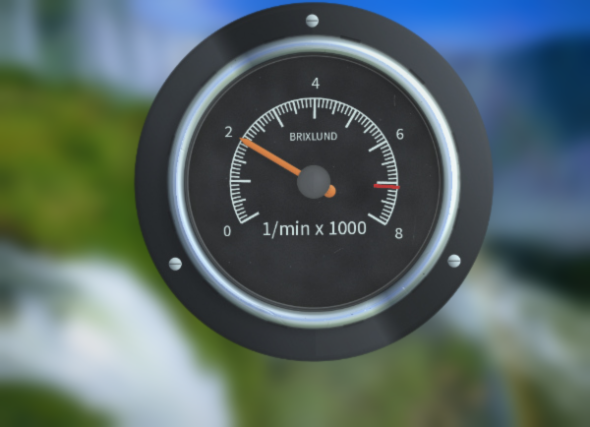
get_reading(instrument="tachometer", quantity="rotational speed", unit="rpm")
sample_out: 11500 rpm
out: 2000 rpm
